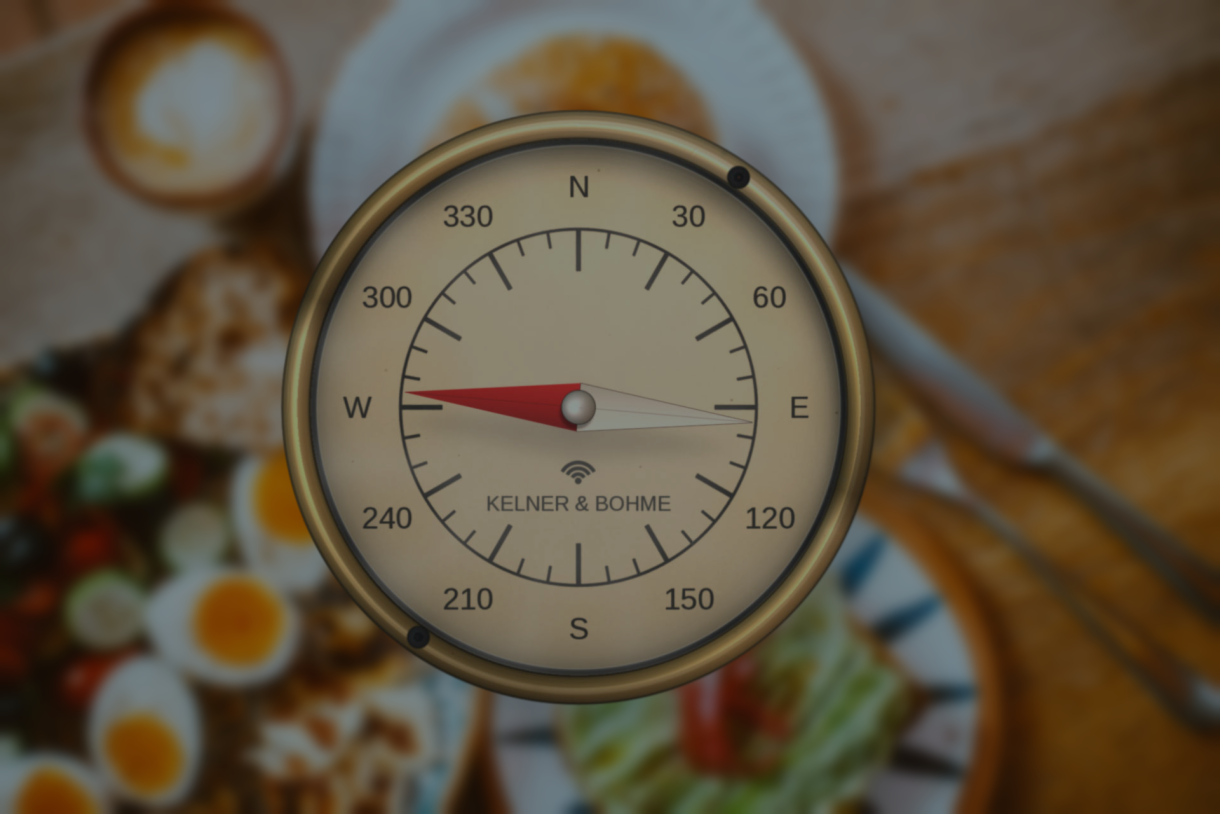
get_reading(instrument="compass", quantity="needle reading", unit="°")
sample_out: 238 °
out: 275 °
